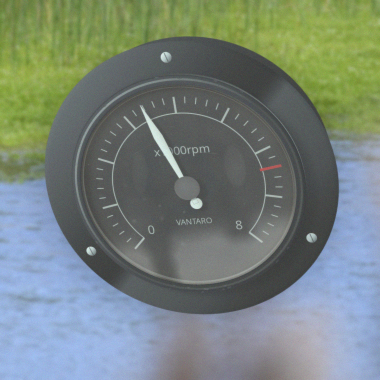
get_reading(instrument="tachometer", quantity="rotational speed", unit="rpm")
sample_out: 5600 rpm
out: 3400 rpm
